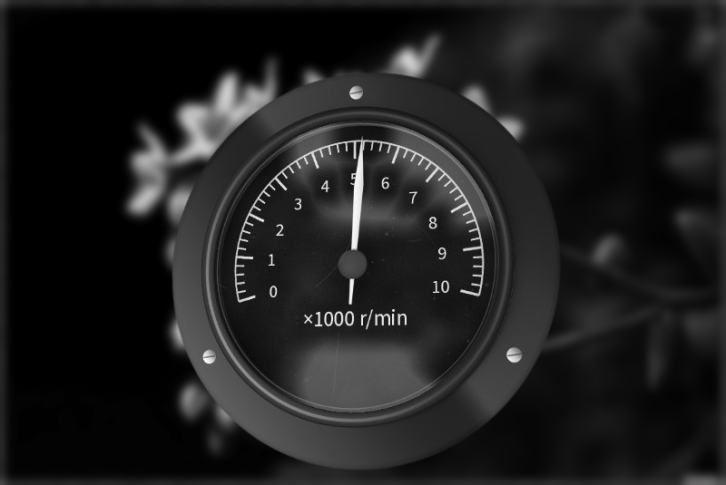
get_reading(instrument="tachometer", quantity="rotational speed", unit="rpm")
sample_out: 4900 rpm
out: 5200 rpm
